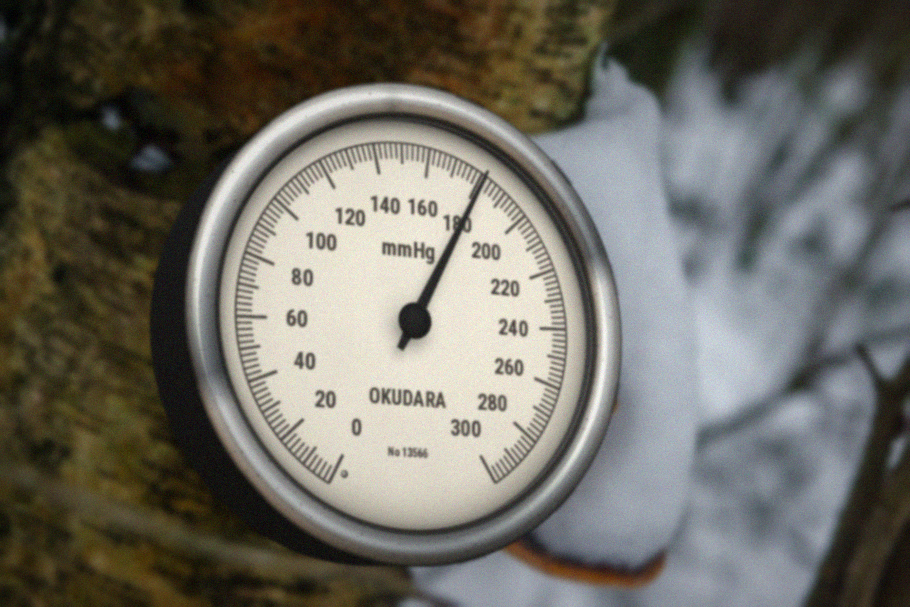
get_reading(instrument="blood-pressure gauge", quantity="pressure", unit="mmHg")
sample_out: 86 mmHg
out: 180 mmHg
